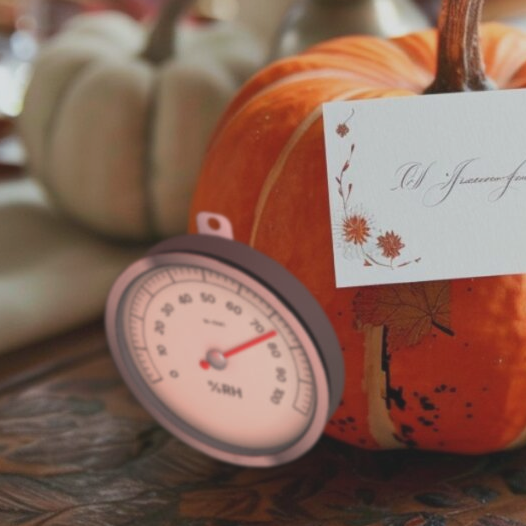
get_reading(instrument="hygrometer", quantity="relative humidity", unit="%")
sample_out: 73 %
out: 74 %
